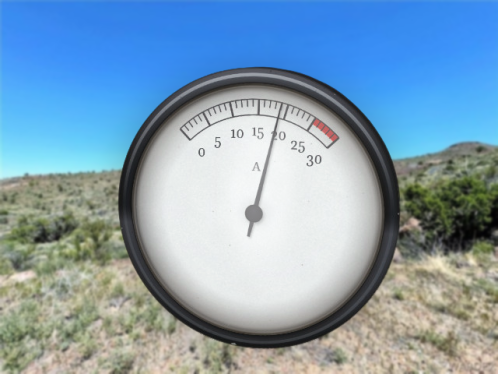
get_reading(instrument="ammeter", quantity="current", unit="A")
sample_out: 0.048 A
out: 19 A
